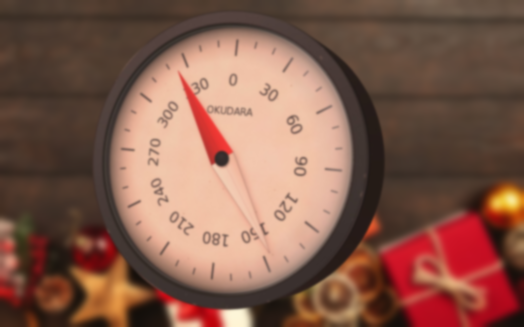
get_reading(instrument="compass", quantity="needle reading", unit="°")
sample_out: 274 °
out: 325 °
